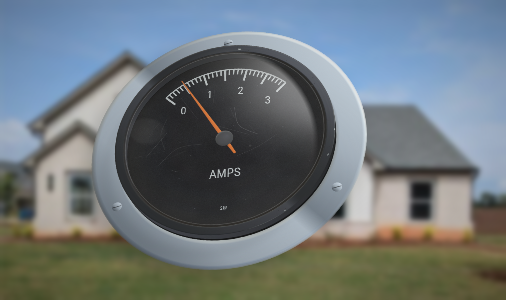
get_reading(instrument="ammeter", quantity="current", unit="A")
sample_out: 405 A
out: 0.5 A
